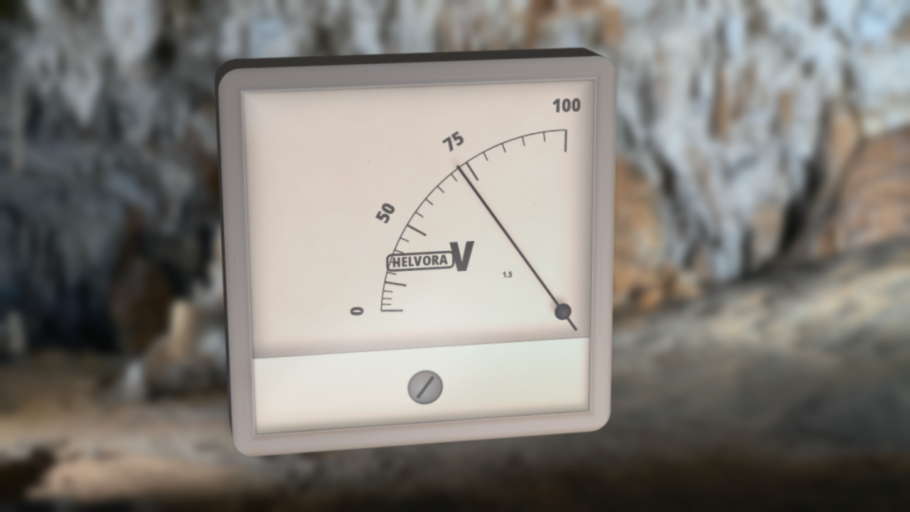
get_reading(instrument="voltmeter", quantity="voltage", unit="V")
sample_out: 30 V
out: 72.5 V
